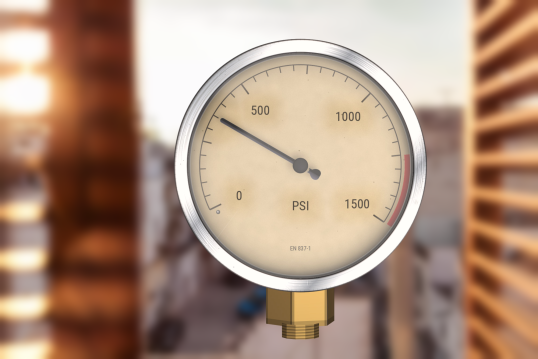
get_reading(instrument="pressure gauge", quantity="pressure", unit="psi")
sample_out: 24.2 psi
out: 350 psi
